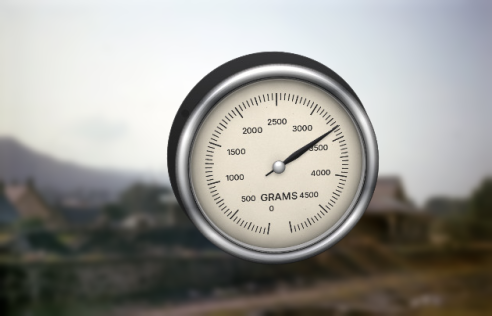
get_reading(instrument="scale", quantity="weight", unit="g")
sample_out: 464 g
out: 3350 g
